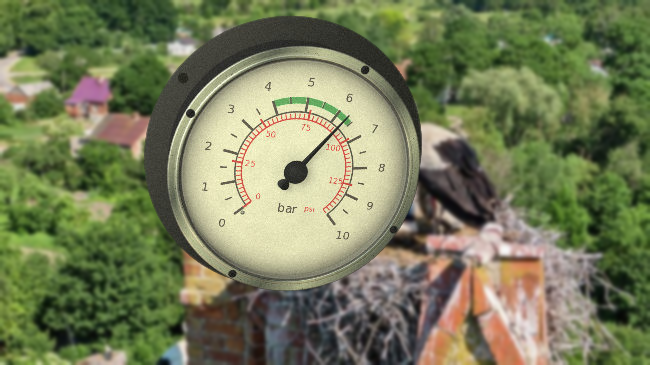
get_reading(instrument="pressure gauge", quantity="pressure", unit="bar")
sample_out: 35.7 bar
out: 6.25 bar
